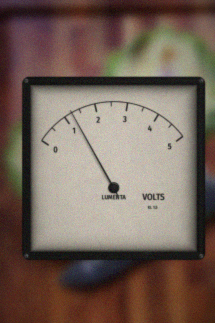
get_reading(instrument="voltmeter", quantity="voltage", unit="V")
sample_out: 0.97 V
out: 1.25 V
